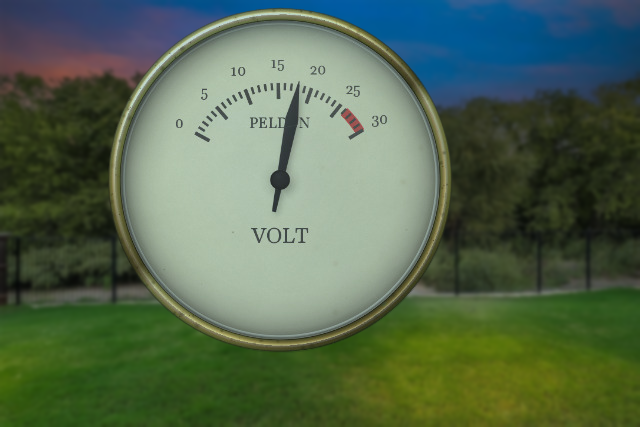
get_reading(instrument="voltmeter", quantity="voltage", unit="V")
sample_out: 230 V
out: 18 V
